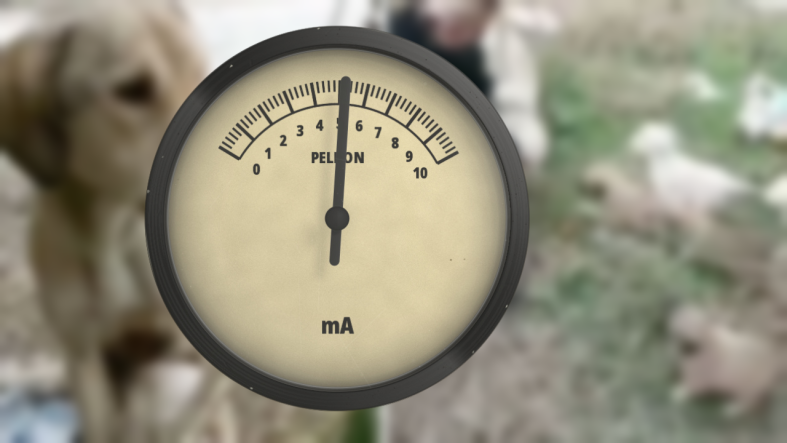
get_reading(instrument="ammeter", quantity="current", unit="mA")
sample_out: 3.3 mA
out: 5.2 mA
